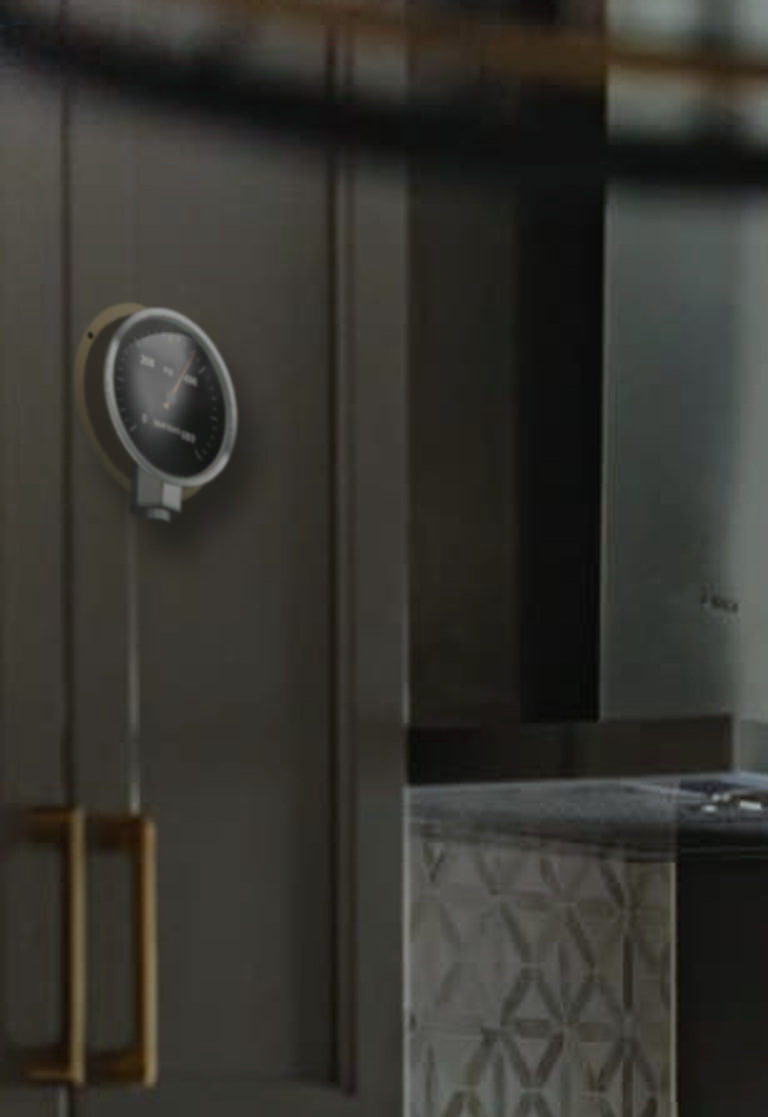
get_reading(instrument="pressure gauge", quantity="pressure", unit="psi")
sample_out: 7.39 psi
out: 360 psi
